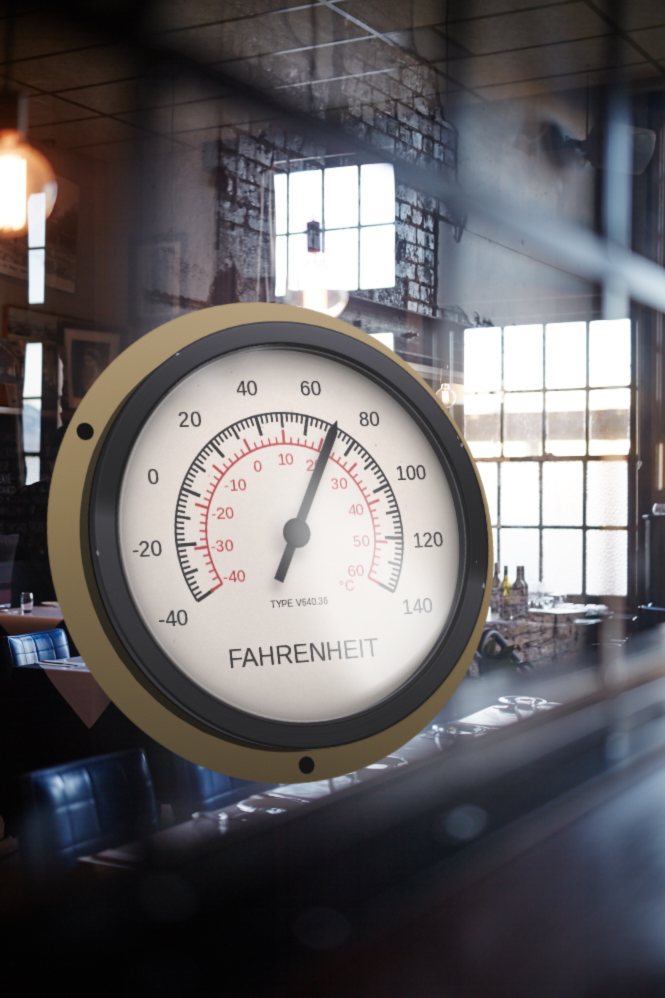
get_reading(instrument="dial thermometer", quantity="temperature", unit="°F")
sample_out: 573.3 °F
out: 70 °F
